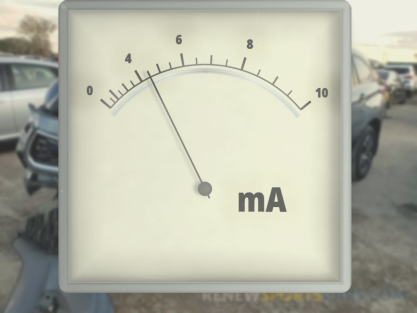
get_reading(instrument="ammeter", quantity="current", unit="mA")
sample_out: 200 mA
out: 4.5 mA
